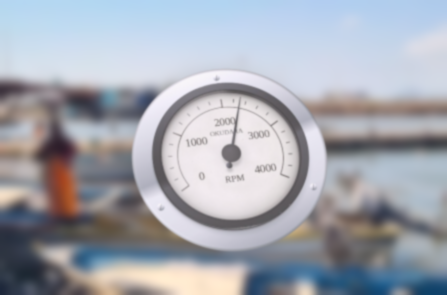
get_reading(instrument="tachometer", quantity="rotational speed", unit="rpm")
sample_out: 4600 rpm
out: 2300 rpm
